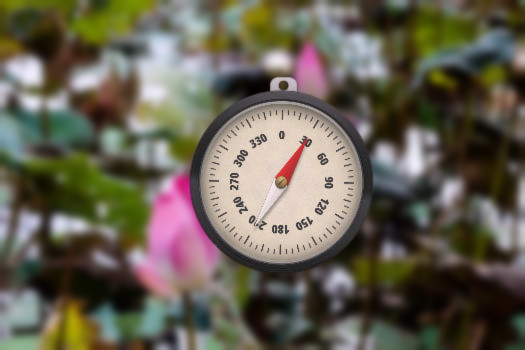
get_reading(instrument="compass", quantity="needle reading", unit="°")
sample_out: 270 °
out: 30 °
